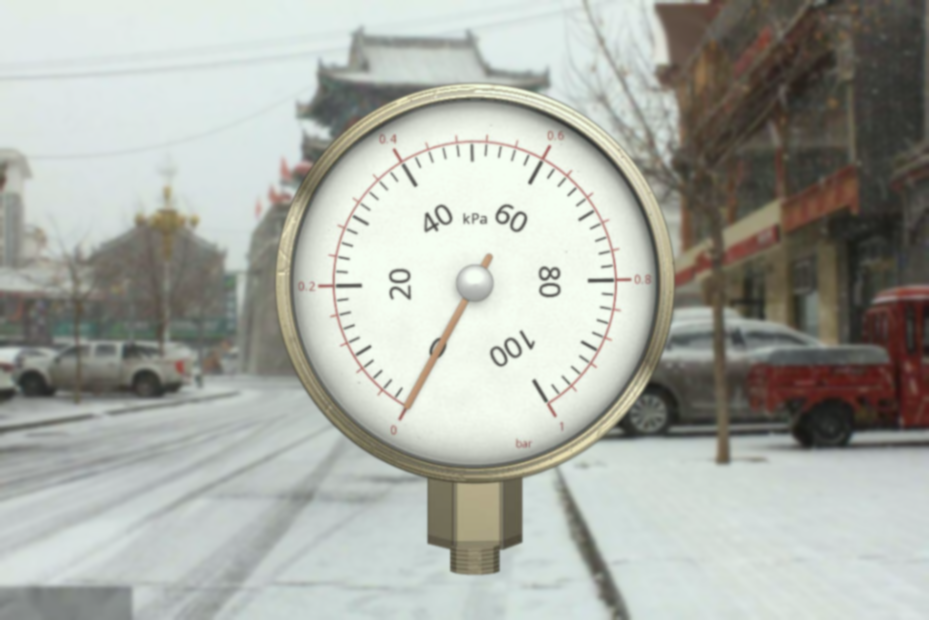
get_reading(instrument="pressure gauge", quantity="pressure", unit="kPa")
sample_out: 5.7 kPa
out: 0 kPa
